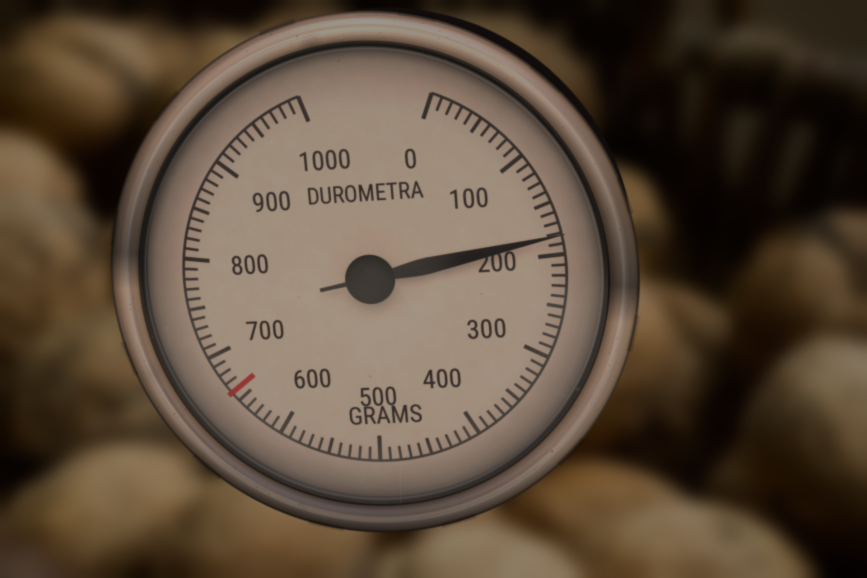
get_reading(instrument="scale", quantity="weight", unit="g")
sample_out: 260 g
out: 180 g
